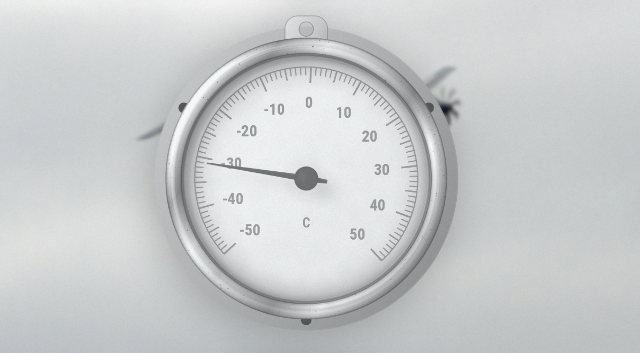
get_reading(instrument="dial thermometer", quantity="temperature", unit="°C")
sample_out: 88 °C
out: -31 °C
